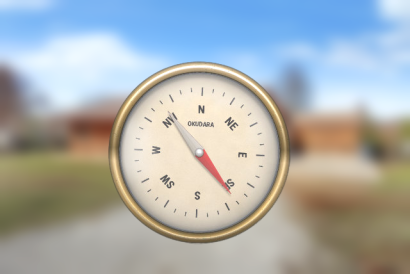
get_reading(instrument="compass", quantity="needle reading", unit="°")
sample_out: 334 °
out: 140 °
